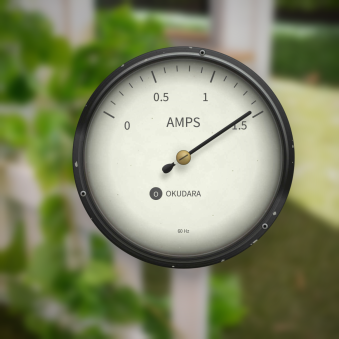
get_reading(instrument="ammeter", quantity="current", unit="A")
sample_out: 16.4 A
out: 1.45 A
